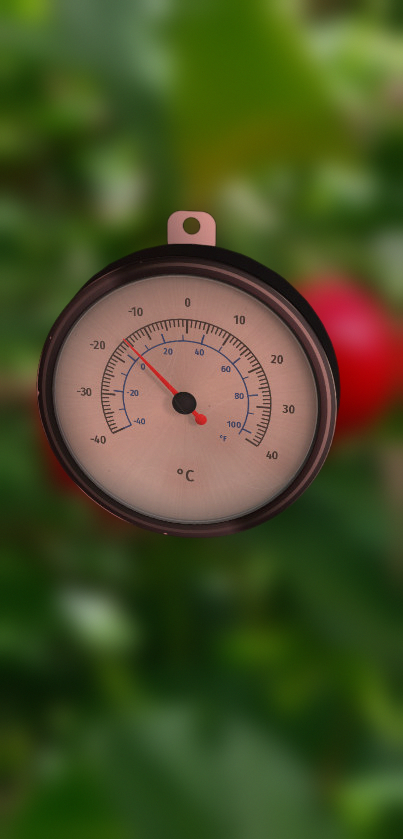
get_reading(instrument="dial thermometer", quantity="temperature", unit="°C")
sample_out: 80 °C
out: -15 °C
